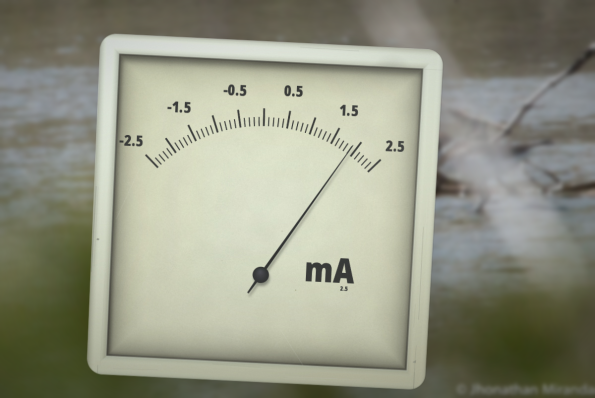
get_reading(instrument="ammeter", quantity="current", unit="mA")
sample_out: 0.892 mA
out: 1.9 mA
